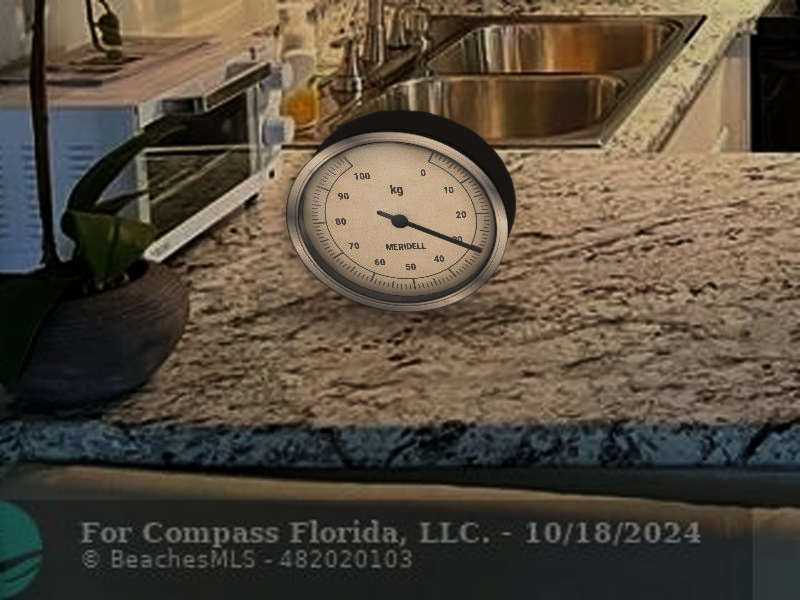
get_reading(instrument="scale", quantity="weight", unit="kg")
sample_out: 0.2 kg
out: 30 kg
